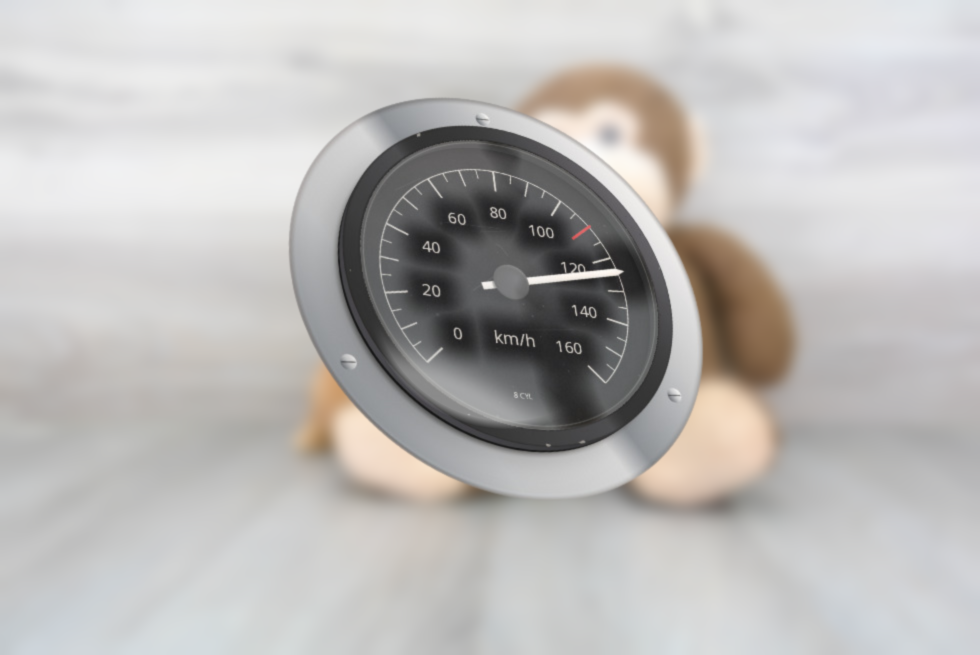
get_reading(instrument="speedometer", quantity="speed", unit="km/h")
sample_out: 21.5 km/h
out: 125 km/h
